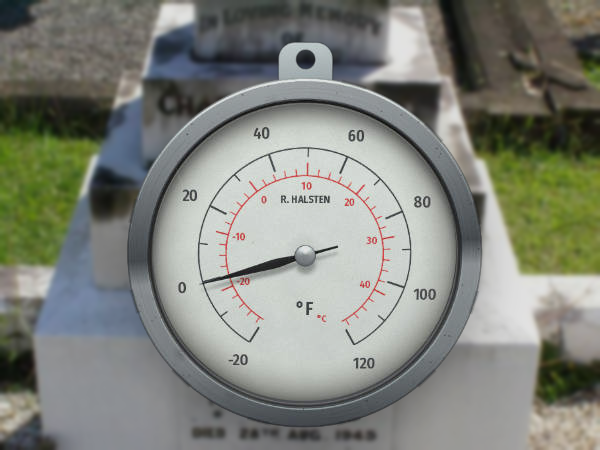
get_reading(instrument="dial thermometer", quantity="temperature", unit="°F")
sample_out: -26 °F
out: 0 °F
